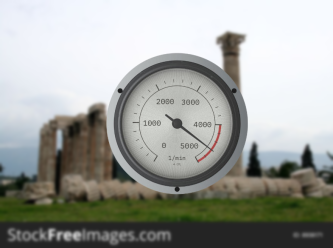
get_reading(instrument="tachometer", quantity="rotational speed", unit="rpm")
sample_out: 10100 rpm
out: 4600 rpm
